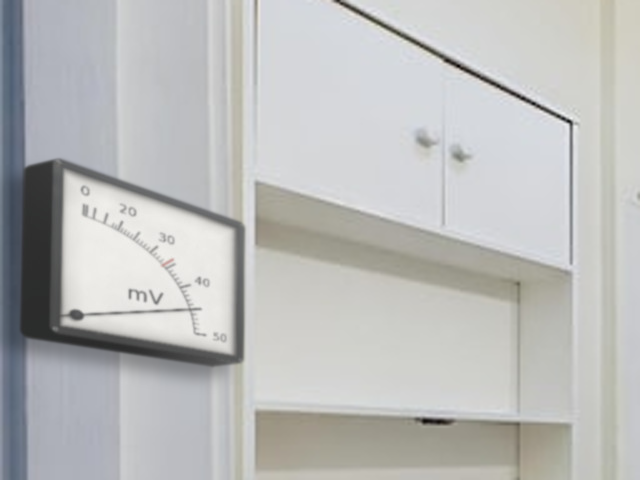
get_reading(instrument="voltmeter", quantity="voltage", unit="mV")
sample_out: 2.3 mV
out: 45 mV
